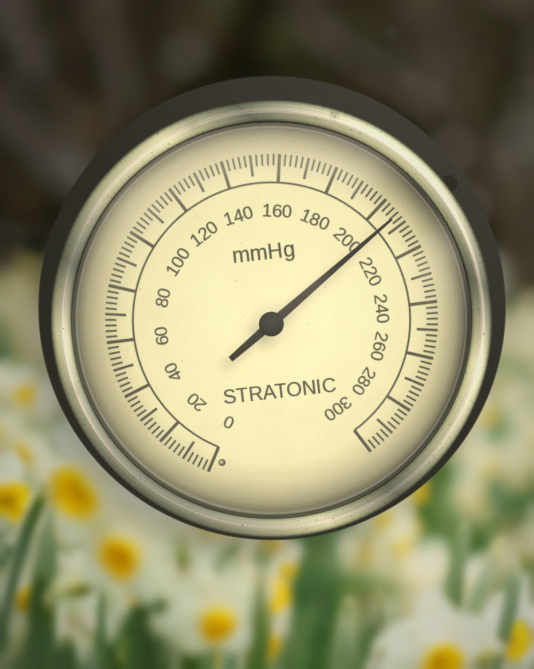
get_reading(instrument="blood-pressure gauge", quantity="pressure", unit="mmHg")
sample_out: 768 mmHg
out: 206 mmHg
